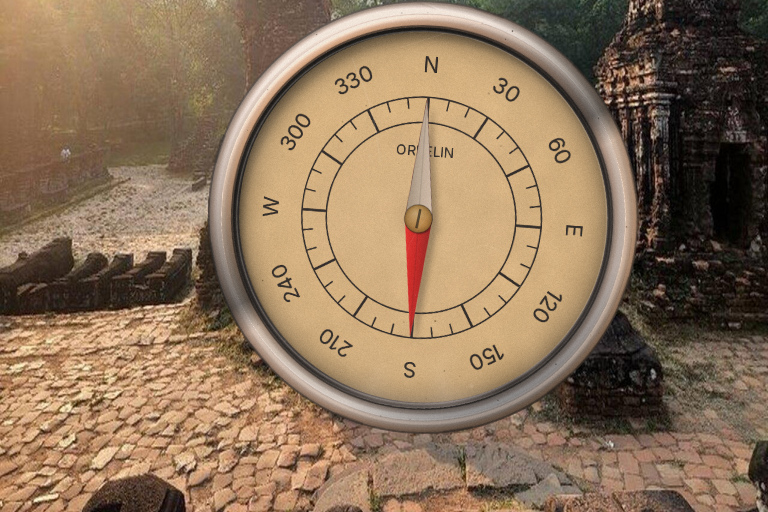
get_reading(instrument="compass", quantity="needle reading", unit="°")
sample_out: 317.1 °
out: 180 °
